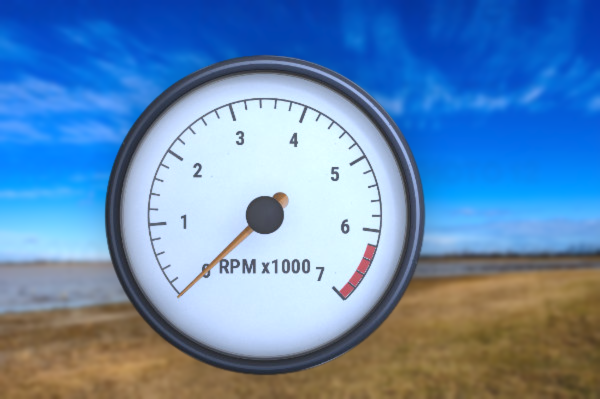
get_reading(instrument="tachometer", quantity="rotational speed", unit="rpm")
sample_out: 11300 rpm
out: 0 rpm
